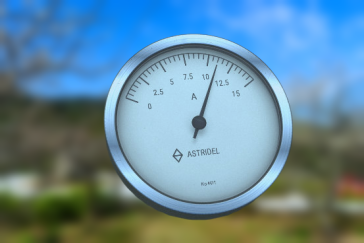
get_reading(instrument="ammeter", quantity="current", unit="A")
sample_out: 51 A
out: 11 A
